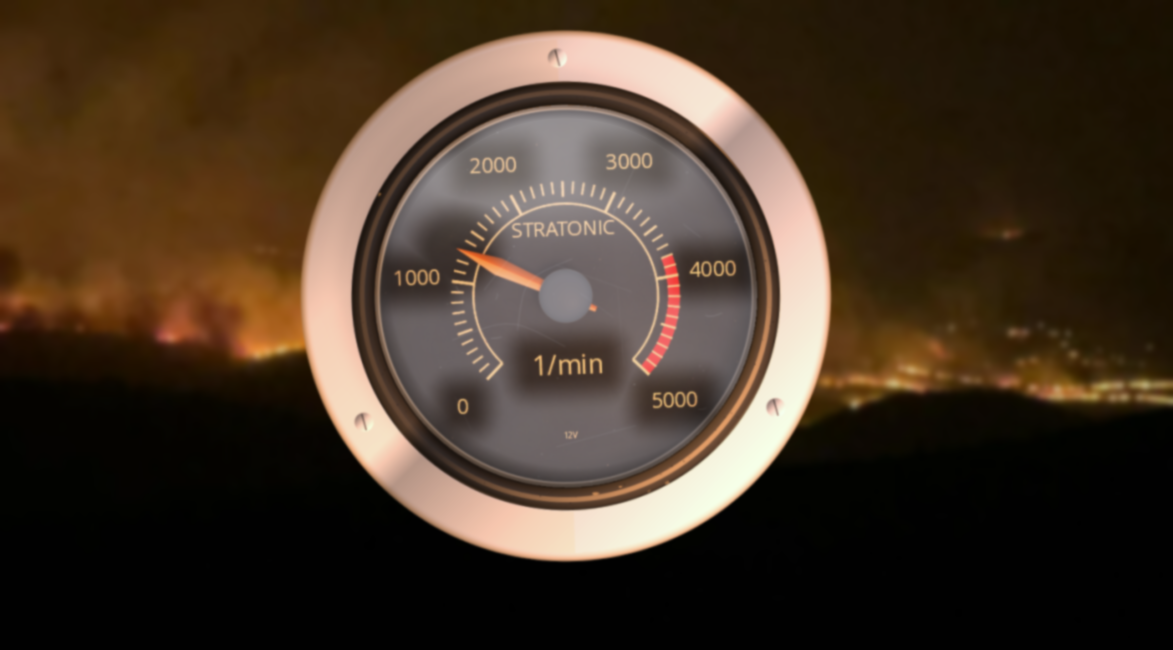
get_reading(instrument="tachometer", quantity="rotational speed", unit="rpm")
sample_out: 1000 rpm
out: 1300 rpm
